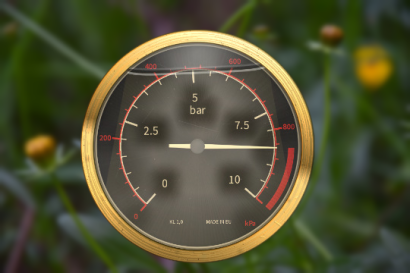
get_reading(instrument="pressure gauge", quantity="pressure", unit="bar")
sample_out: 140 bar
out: 8.5 bar
